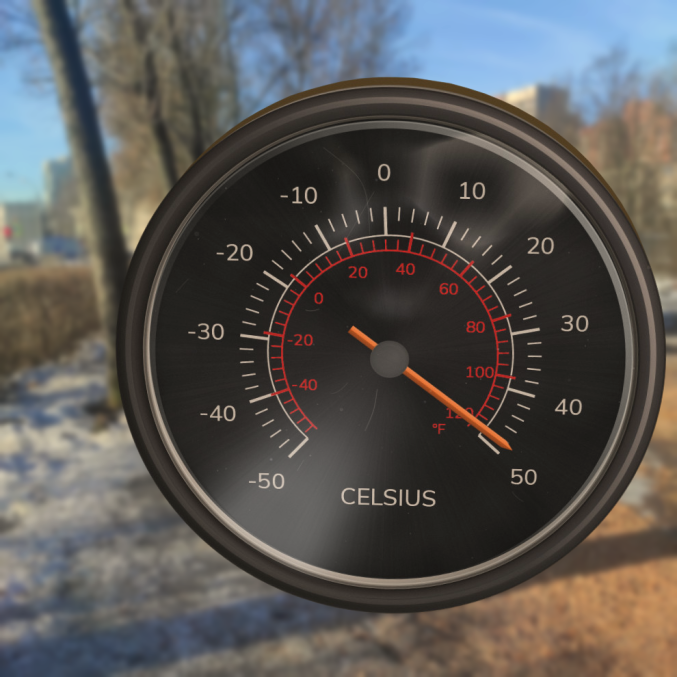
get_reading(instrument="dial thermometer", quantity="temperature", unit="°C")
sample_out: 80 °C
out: 48 °C
